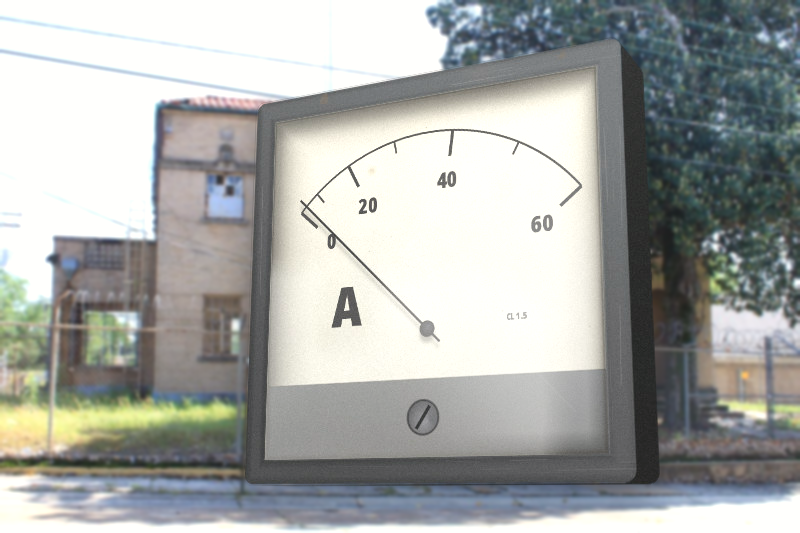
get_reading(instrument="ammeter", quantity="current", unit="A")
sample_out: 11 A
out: 5 A
